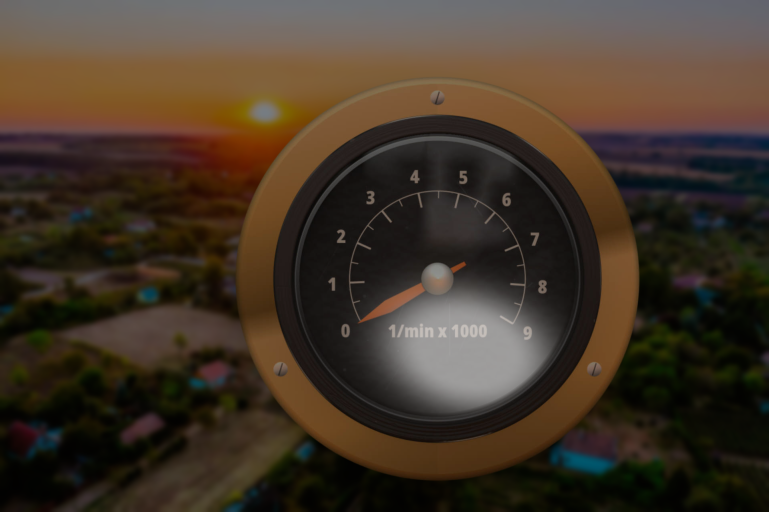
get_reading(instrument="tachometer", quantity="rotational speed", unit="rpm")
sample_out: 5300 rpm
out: 0 rpm
